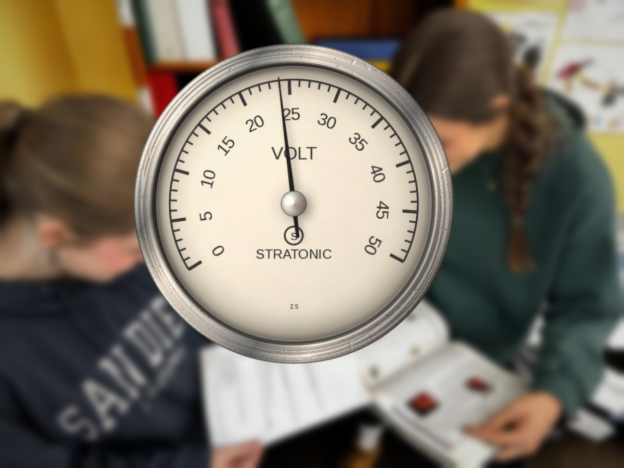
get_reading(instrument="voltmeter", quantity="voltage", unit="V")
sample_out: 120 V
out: 24 V
